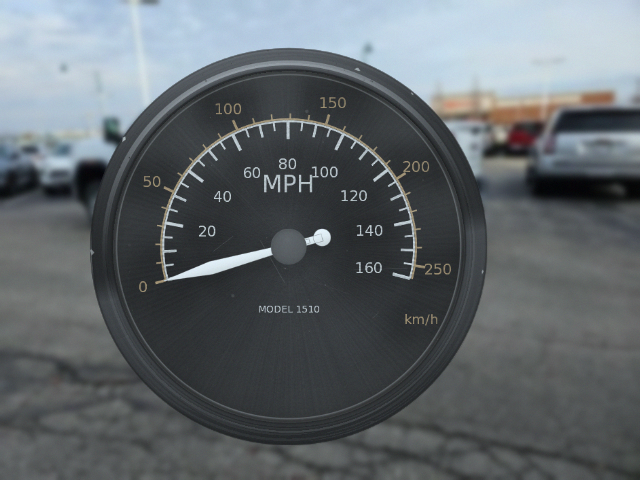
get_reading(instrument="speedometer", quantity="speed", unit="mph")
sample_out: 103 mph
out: 0 mph
